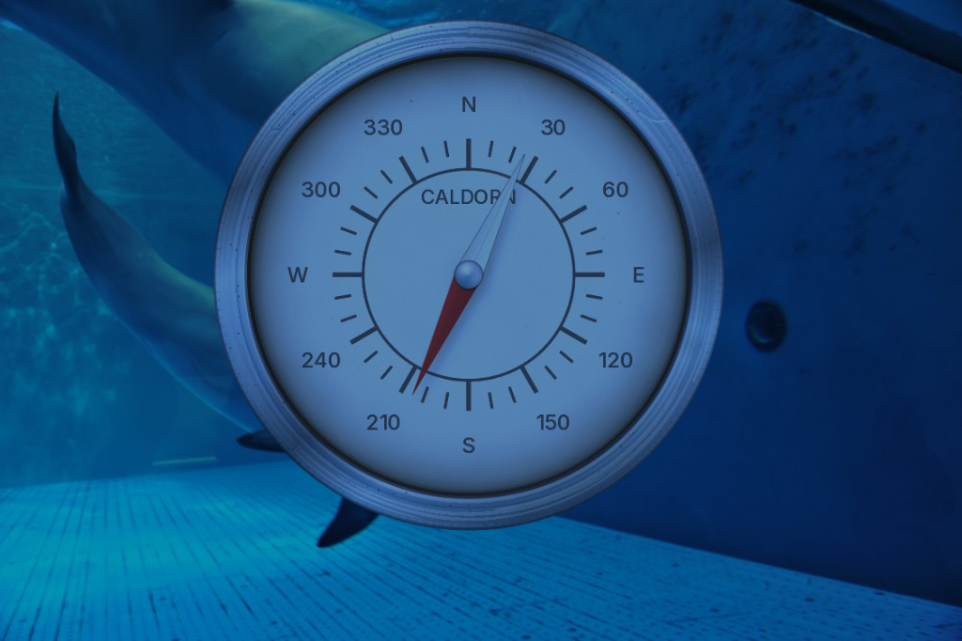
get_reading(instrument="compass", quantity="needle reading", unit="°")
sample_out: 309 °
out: 205 °
